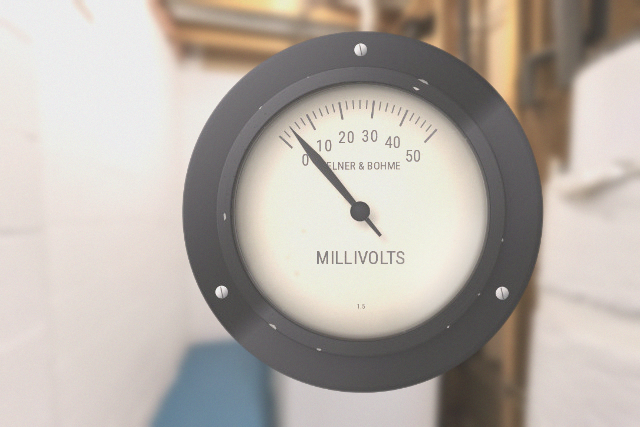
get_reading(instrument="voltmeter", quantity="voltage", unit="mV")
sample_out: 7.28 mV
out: 4 mV
